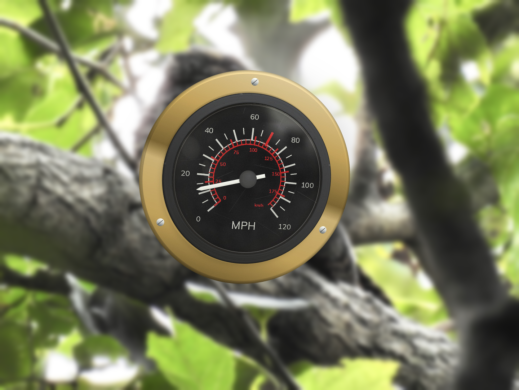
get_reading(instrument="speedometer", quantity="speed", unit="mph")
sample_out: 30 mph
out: 12.5 mph
